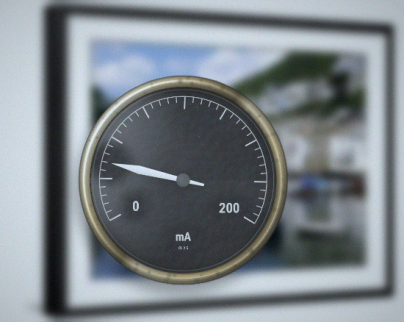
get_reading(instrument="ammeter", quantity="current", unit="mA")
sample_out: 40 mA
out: 35 mA
